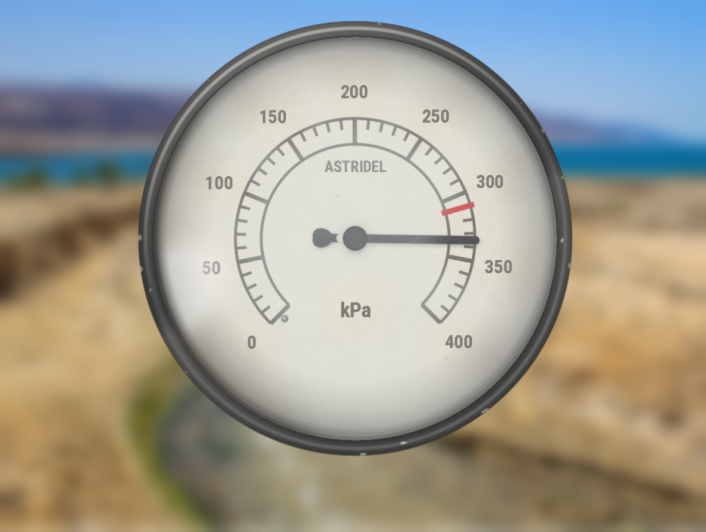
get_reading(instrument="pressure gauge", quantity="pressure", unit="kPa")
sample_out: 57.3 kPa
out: 335 kPa
